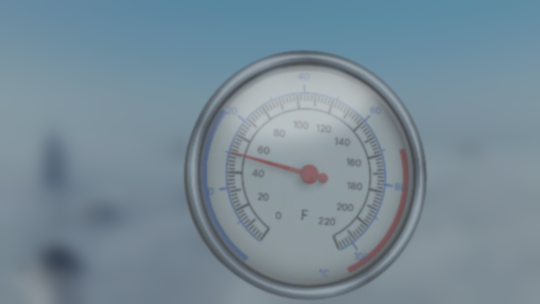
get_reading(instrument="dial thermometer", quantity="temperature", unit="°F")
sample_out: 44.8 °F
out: 50 °F
